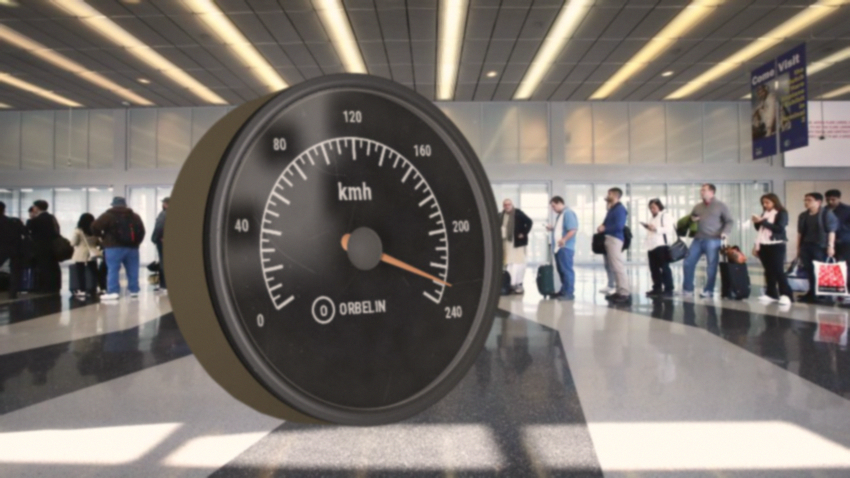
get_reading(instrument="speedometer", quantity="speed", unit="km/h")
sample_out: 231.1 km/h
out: 230 km/h
